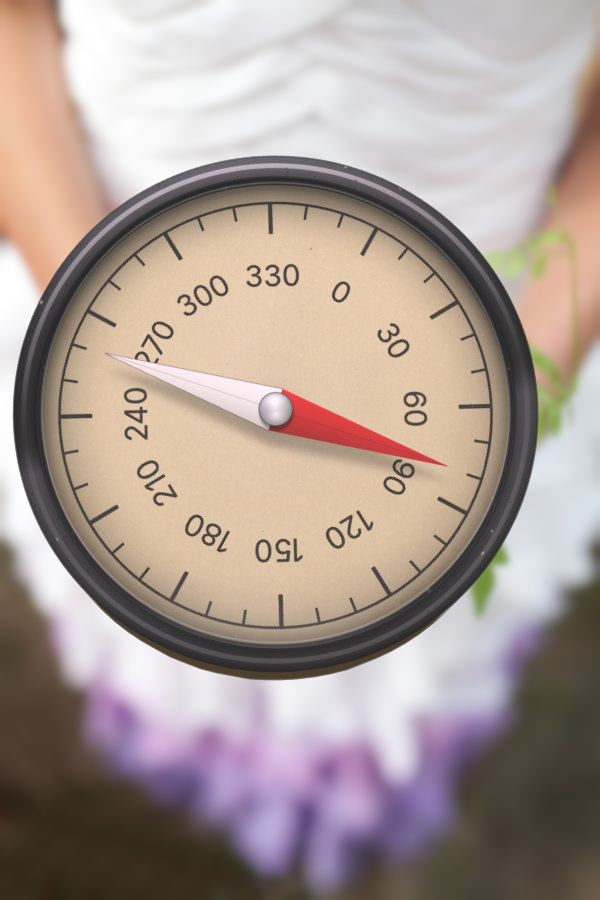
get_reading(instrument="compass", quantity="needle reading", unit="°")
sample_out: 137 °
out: 80 °
